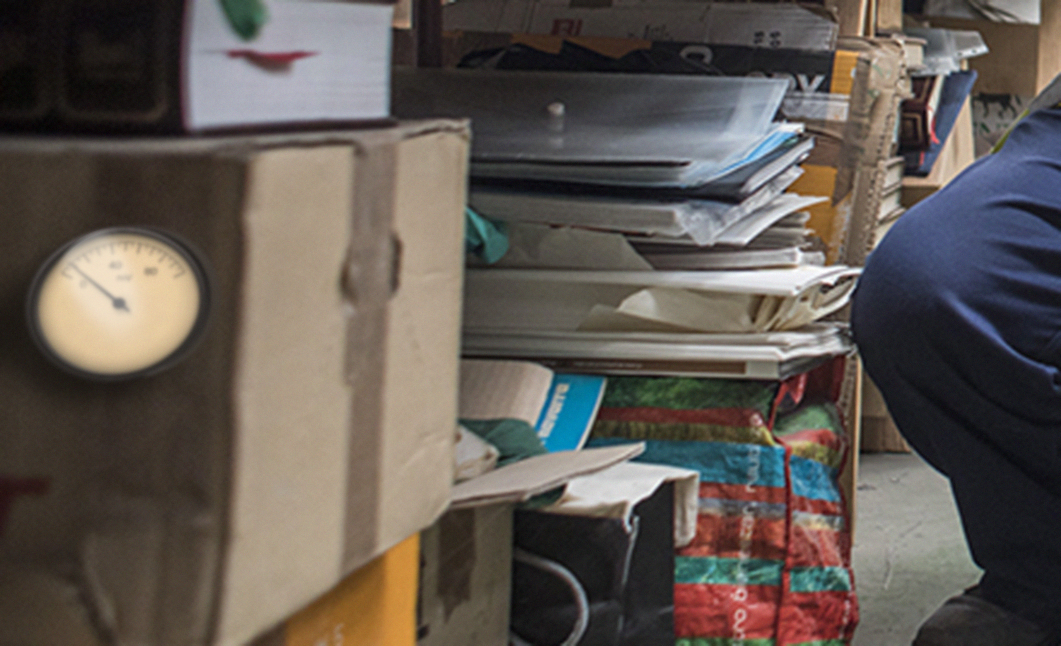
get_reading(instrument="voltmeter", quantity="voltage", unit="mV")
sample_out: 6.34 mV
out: 10 mV
